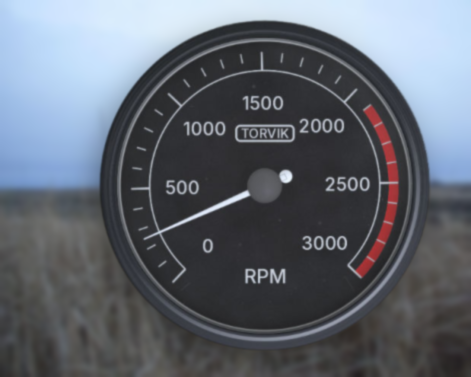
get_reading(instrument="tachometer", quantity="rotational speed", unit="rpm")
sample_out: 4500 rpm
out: 250 rpm
